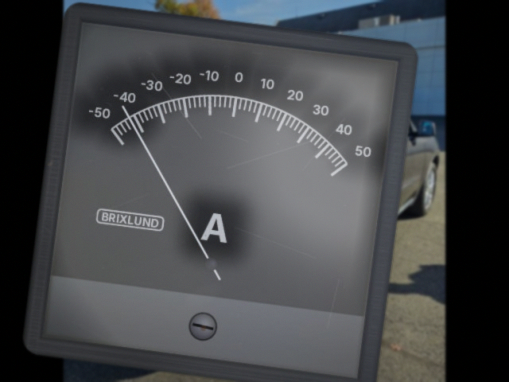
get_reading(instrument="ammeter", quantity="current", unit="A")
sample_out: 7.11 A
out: -42 A
